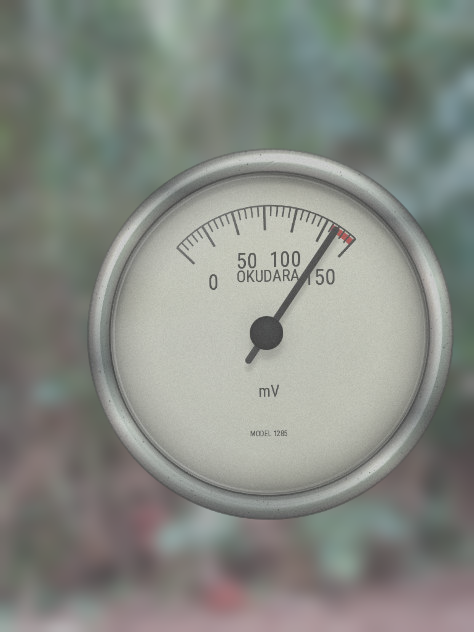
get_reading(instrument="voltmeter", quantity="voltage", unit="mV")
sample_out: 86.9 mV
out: 135 mV
